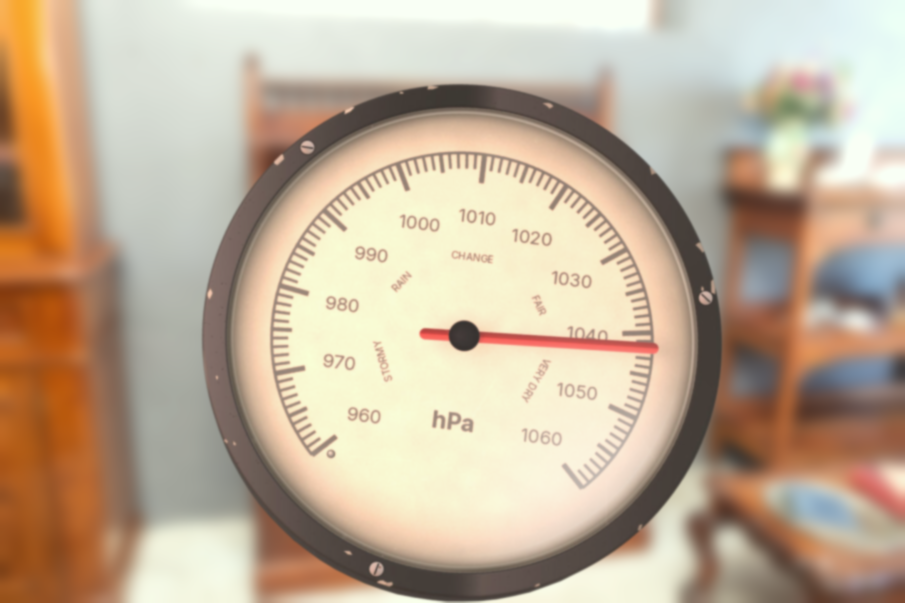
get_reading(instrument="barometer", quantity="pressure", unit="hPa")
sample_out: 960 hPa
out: 1042 hPa
